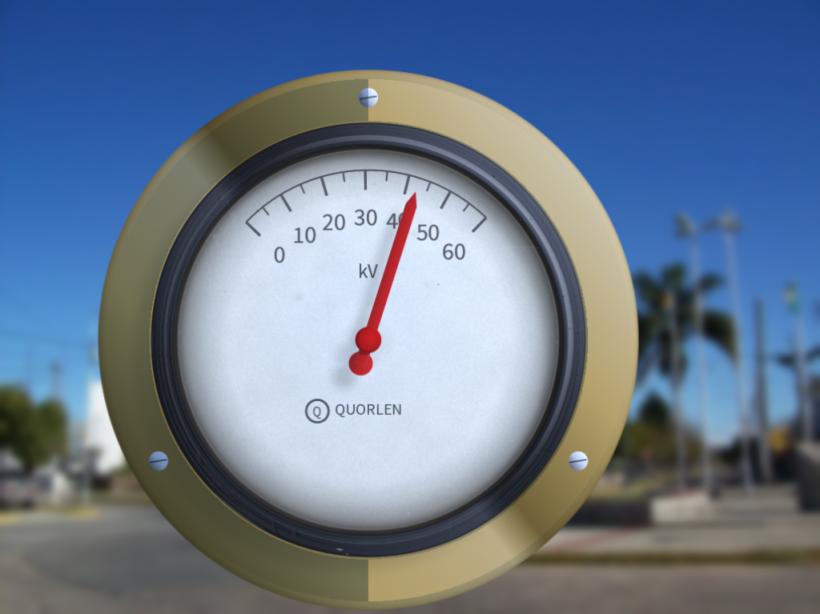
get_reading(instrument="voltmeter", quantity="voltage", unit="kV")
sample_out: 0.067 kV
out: 42.5 kV
